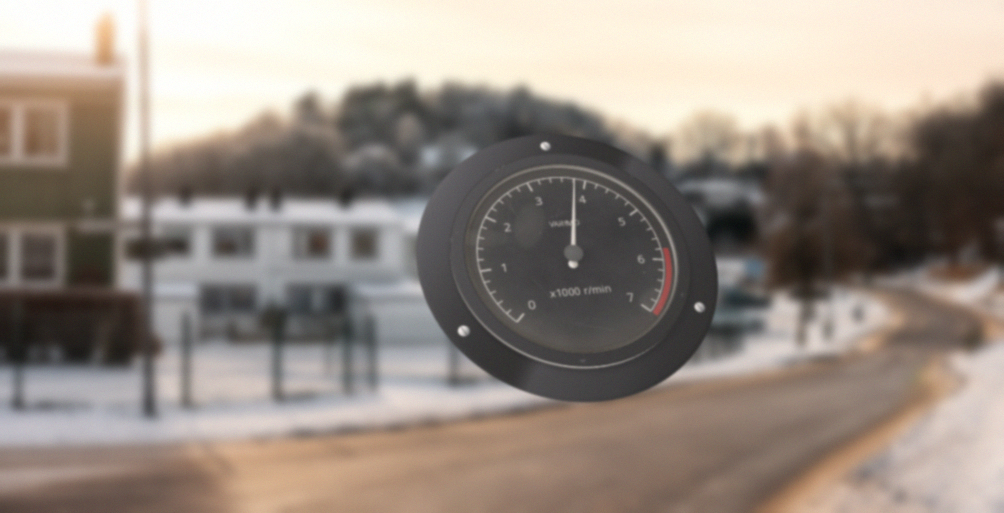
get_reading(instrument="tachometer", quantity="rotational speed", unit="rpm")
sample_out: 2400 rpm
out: 3800 rpm
